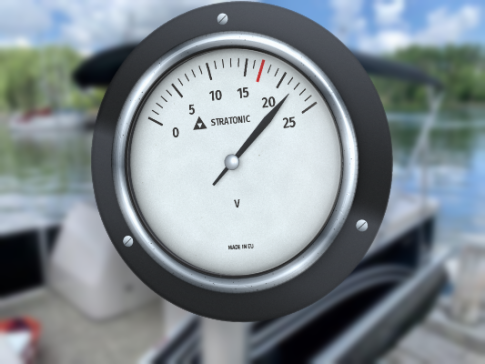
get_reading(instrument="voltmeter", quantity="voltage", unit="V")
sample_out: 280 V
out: 22 V
